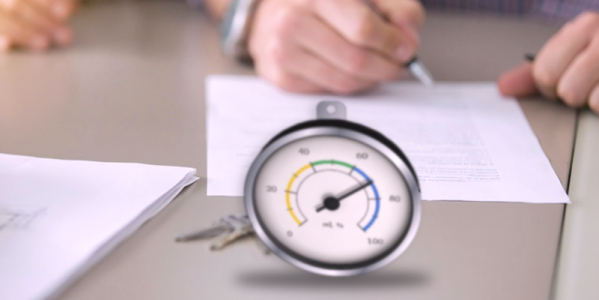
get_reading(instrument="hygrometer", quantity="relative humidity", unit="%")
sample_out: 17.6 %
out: 70 %
